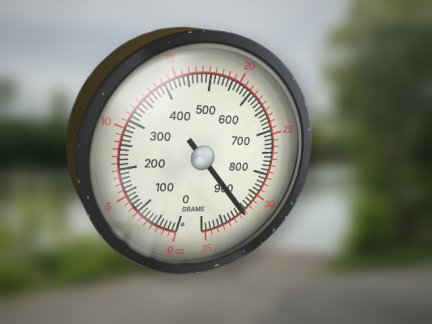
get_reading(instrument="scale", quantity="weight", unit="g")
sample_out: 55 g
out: 900 g
